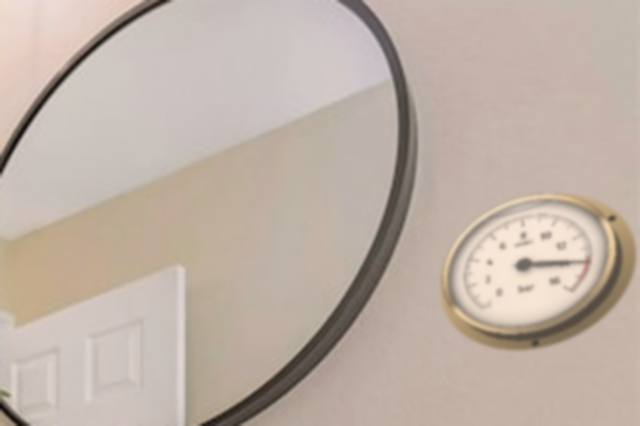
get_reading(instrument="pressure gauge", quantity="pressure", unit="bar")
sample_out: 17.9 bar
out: 14 bar
